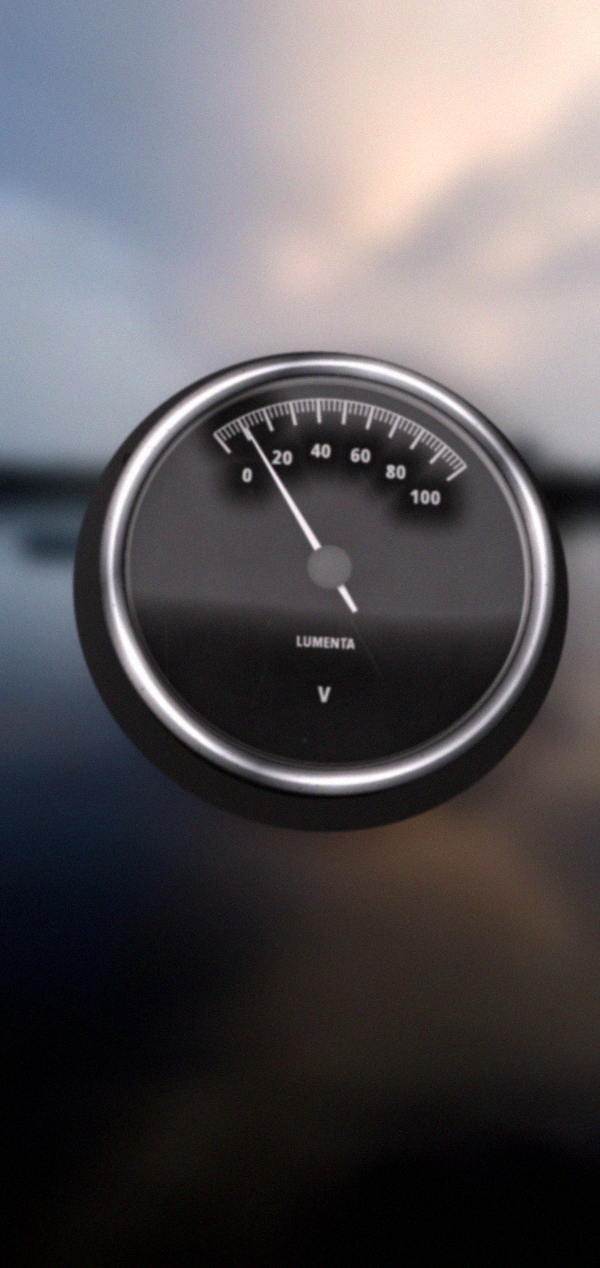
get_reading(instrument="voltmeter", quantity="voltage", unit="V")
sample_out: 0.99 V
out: 10 V
